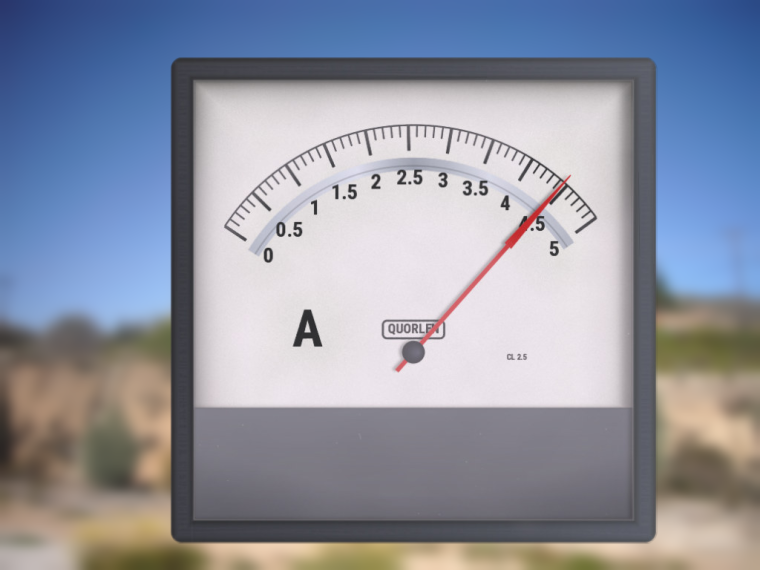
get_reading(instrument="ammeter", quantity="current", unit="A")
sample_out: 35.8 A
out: 4.45 A
